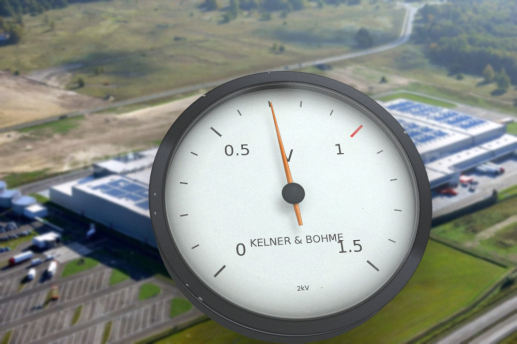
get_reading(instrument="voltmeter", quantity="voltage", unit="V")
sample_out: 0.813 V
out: 0.7 V
